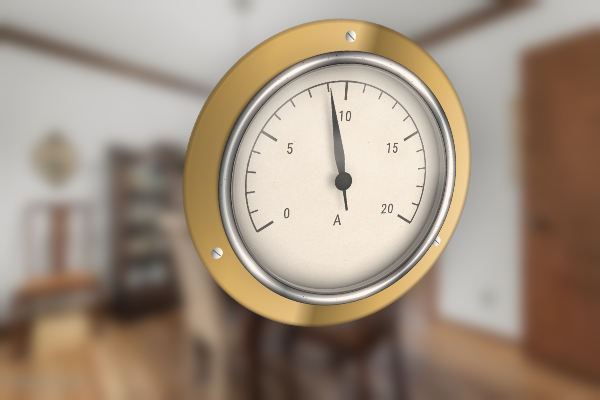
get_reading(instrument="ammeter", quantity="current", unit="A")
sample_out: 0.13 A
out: 9 A
